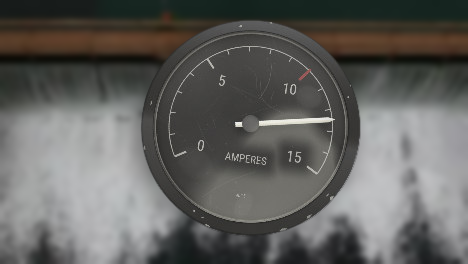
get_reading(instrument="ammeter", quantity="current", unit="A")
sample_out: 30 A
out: 12.5 A
